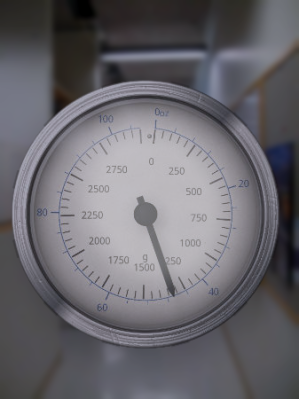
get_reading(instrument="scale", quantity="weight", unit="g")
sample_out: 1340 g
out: 1325 g
